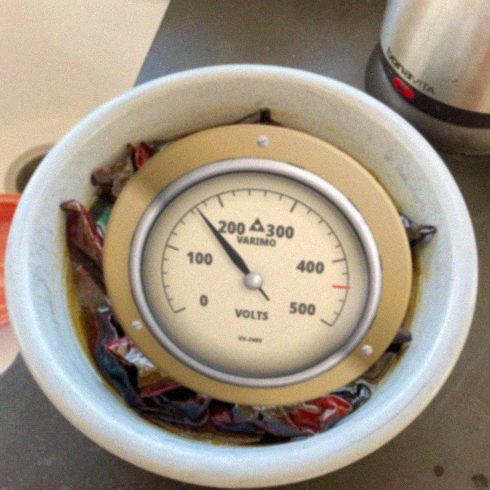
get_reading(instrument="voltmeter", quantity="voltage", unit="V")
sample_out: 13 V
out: 170 V
